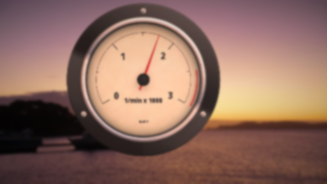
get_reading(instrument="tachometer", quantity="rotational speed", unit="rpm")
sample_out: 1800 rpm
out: 1750 rpm
